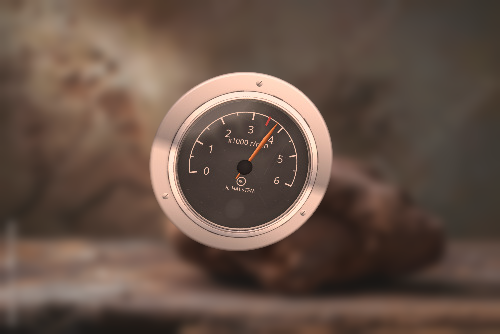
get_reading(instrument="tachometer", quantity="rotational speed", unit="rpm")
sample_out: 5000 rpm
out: 3750 rpm
